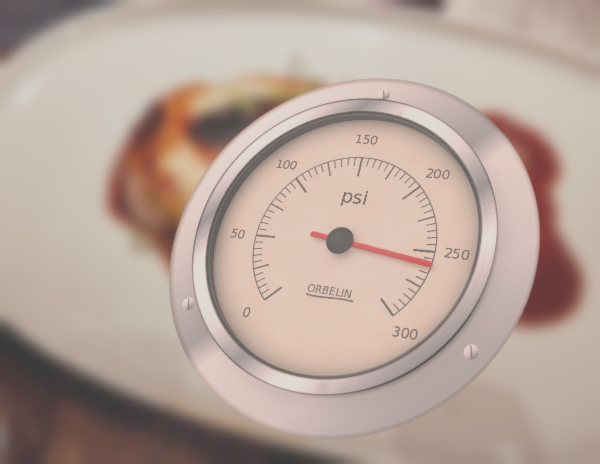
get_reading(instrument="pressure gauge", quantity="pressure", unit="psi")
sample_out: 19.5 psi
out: 260 psi
